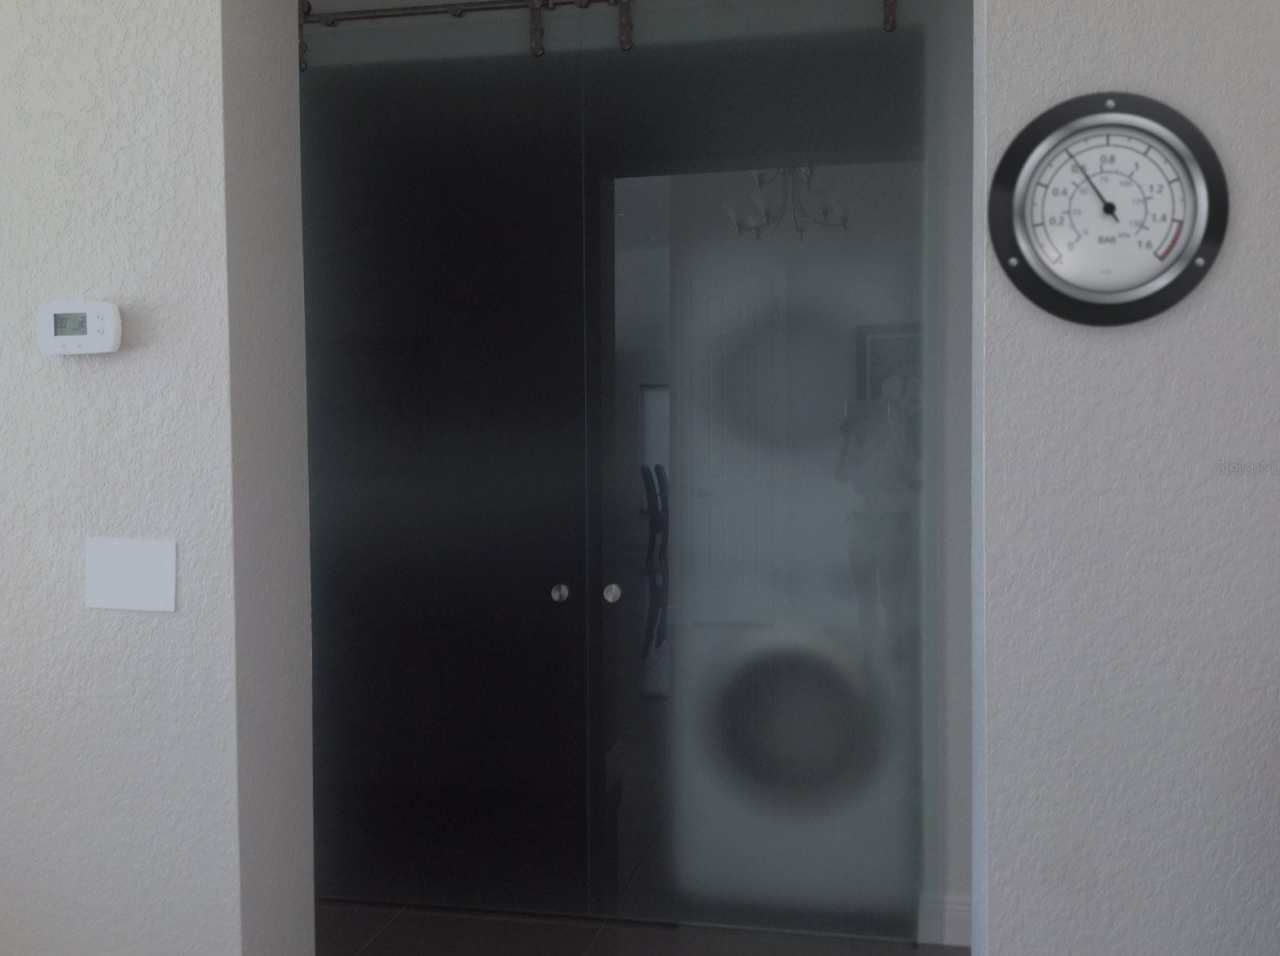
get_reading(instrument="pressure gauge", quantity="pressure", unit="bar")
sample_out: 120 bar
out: 0.6 bar
